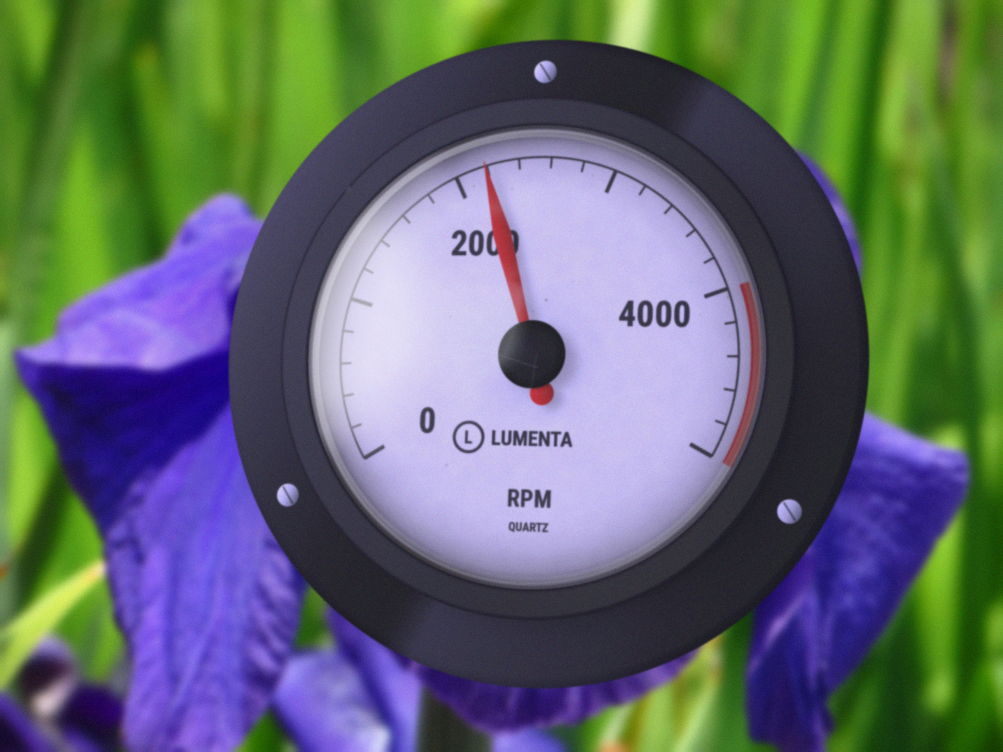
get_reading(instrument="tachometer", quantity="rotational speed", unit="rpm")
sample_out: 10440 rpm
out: 2200 rpm
